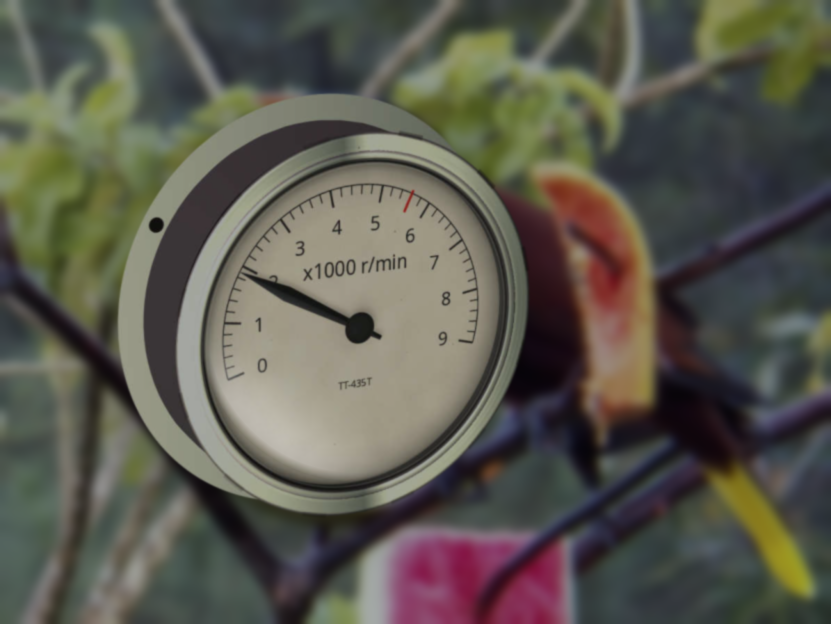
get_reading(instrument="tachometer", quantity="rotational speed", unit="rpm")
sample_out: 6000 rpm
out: 1900 rpm
